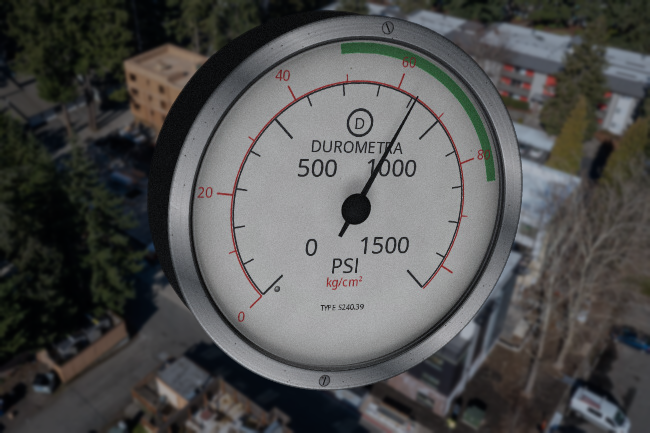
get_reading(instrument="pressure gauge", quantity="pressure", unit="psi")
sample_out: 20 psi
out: 900 psi
